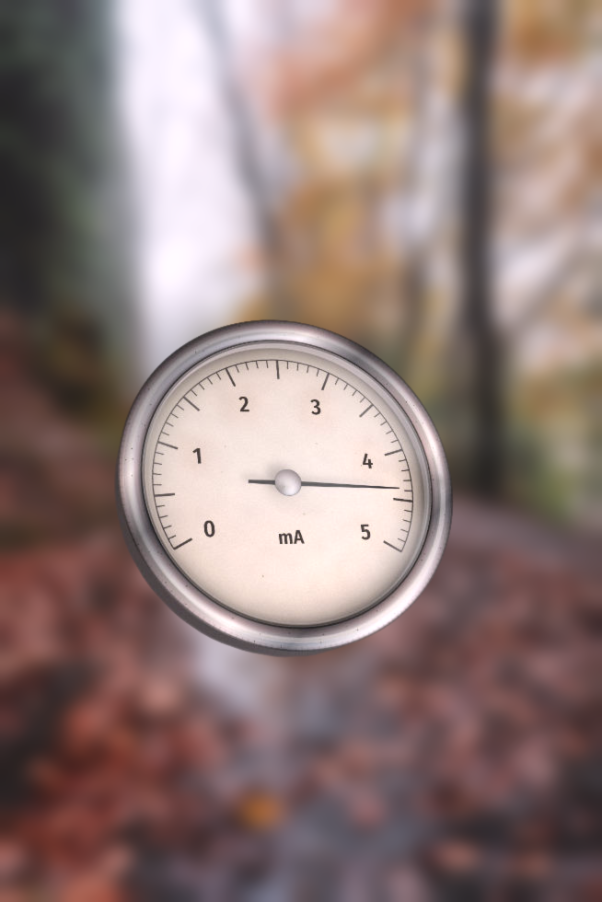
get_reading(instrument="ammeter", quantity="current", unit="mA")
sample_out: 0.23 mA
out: 4.4 mA
